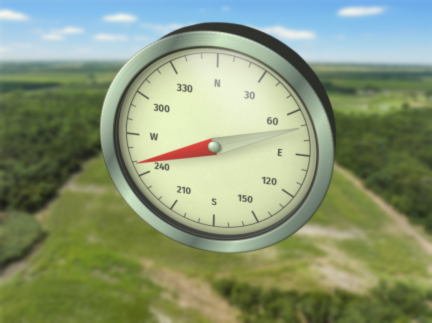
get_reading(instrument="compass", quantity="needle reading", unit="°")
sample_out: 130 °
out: 250 °
